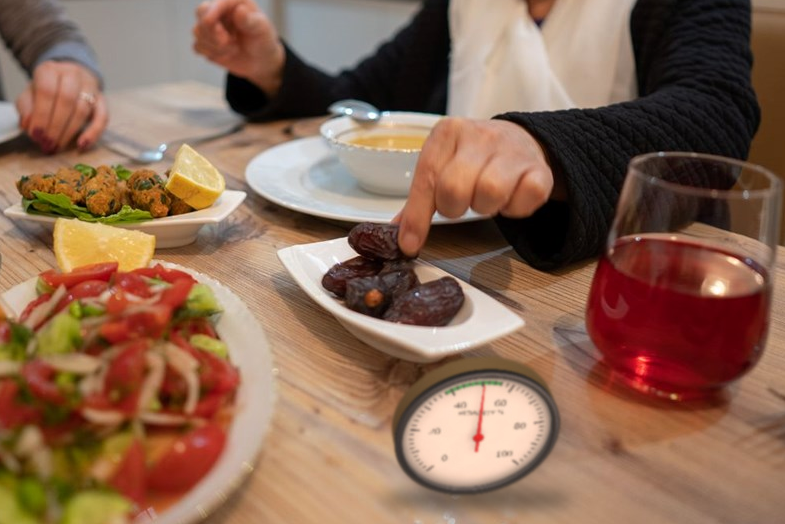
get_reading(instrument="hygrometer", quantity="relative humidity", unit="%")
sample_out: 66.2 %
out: 50 %
